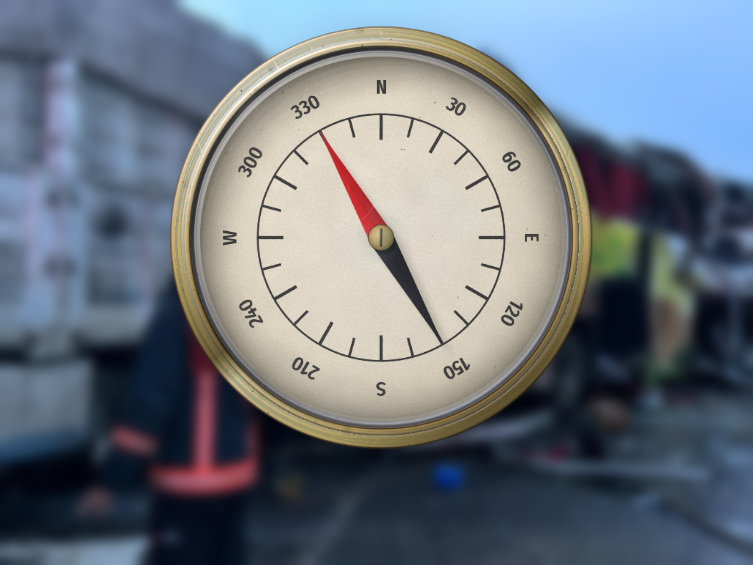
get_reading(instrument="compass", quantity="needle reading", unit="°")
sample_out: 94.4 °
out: 330 °
